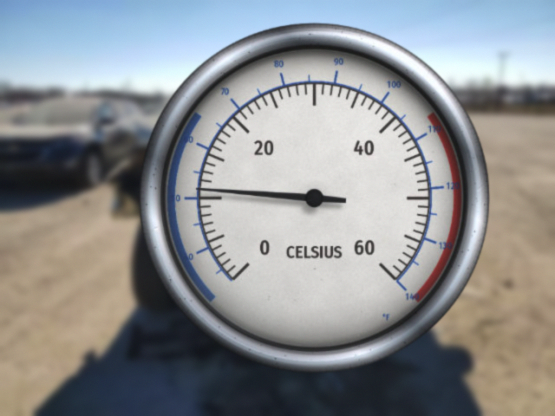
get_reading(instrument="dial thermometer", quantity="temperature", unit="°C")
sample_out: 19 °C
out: 11 °C
